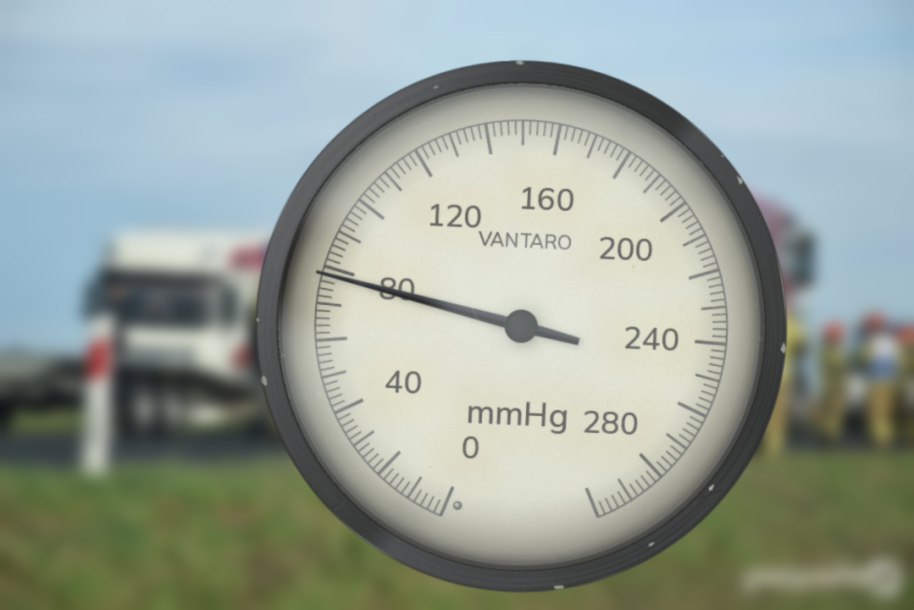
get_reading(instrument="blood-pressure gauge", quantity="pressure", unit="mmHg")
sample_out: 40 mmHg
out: 78 mmHg
